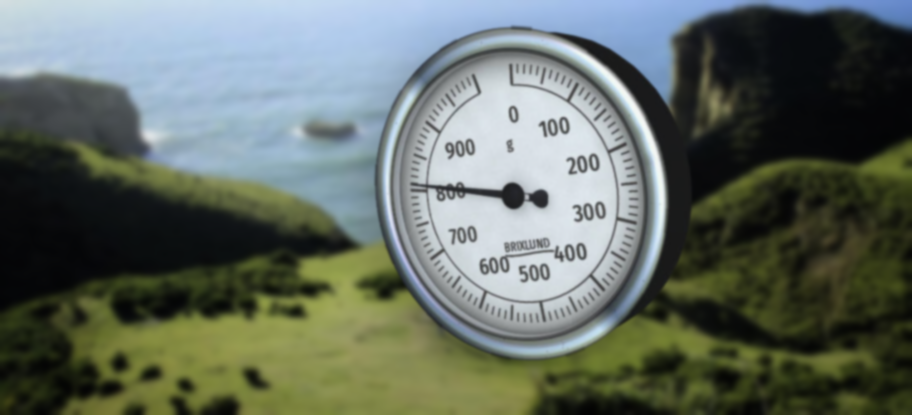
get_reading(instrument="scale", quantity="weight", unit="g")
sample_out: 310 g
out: 810 g
